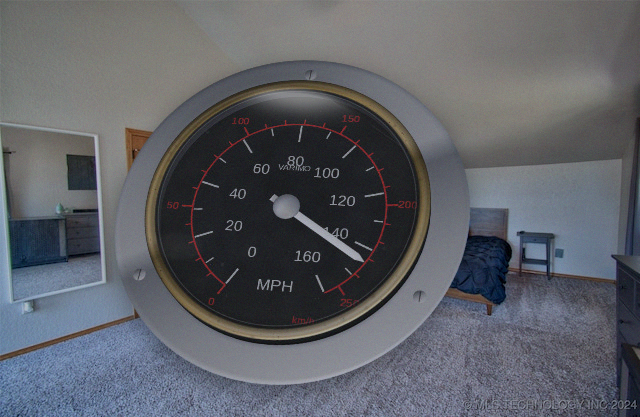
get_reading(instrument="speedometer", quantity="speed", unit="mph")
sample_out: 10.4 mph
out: 145 mph
